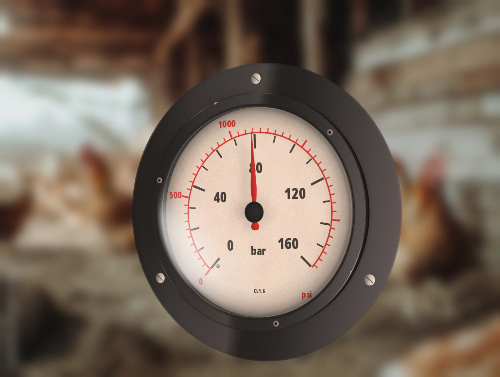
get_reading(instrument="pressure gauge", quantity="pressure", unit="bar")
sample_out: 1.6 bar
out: 80 bar
